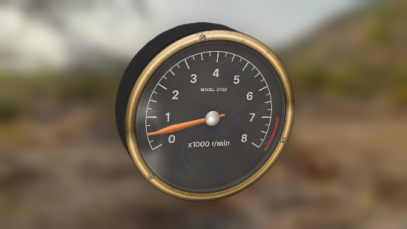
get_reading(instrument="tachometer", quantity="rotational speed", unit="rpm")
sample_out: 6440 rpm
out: 500 rpm
